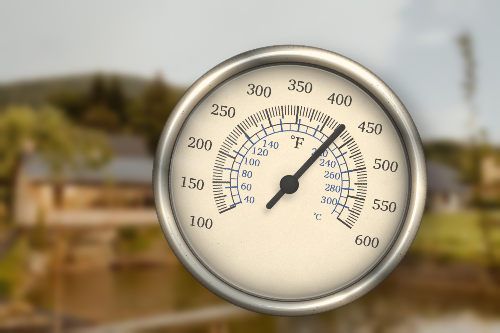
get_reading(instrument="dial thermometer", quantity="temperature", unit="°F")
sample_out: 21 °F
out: 425 °F
